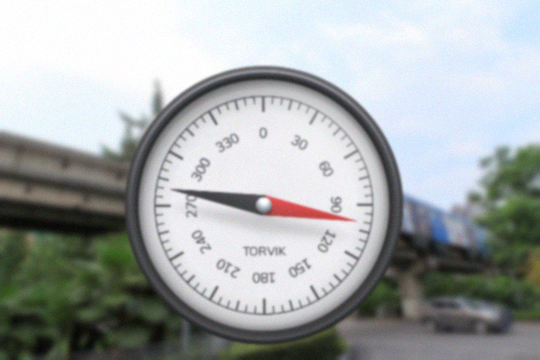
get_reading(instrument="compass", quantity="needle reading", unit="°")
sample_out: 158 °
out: 100 °
